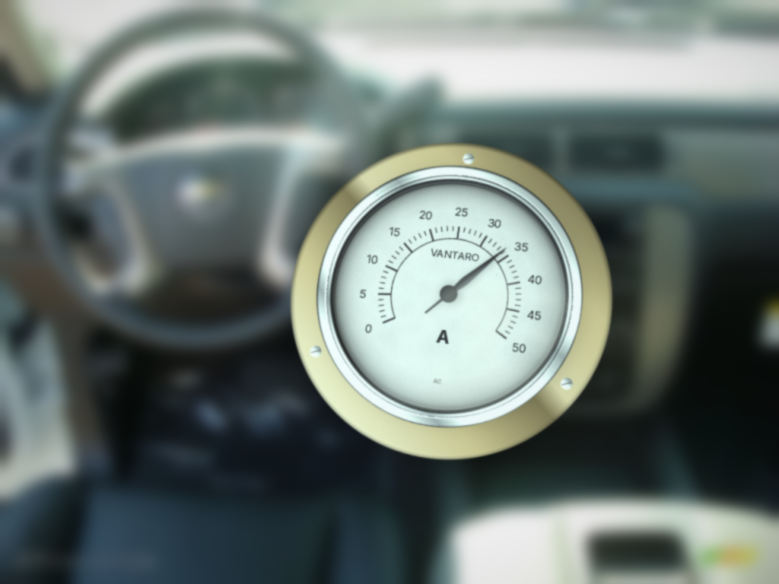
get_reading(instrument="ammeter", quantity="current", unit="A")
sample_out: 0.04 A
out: 34 A
